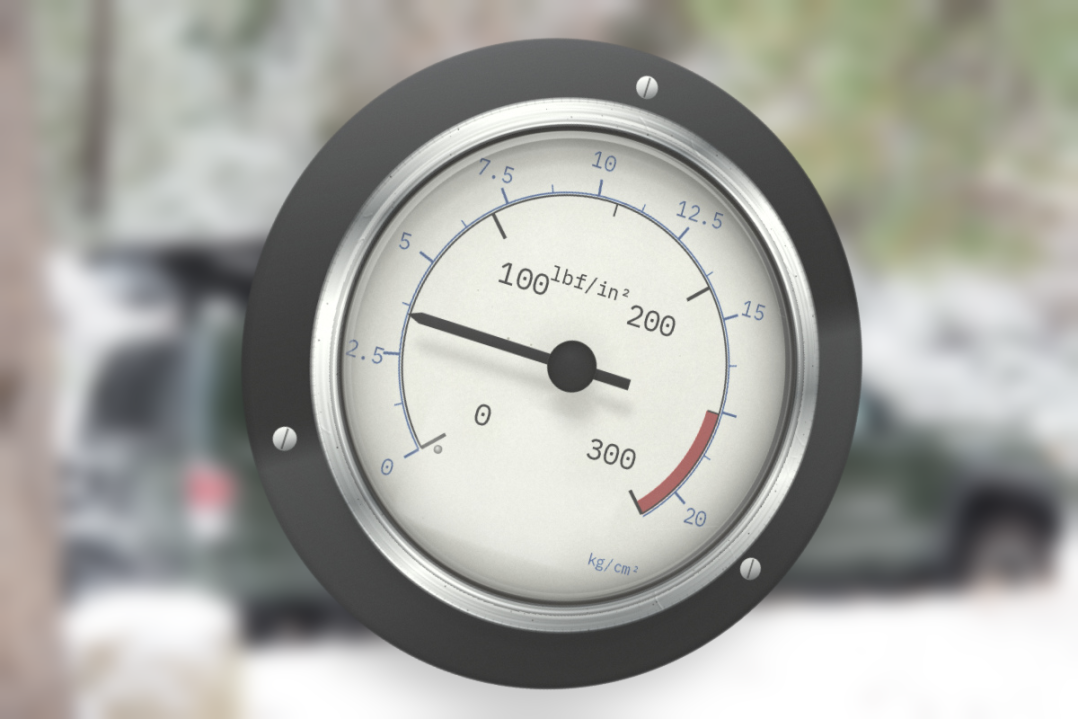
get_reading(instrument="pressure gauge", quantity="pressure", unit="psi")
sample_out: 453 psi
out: 50 psi
